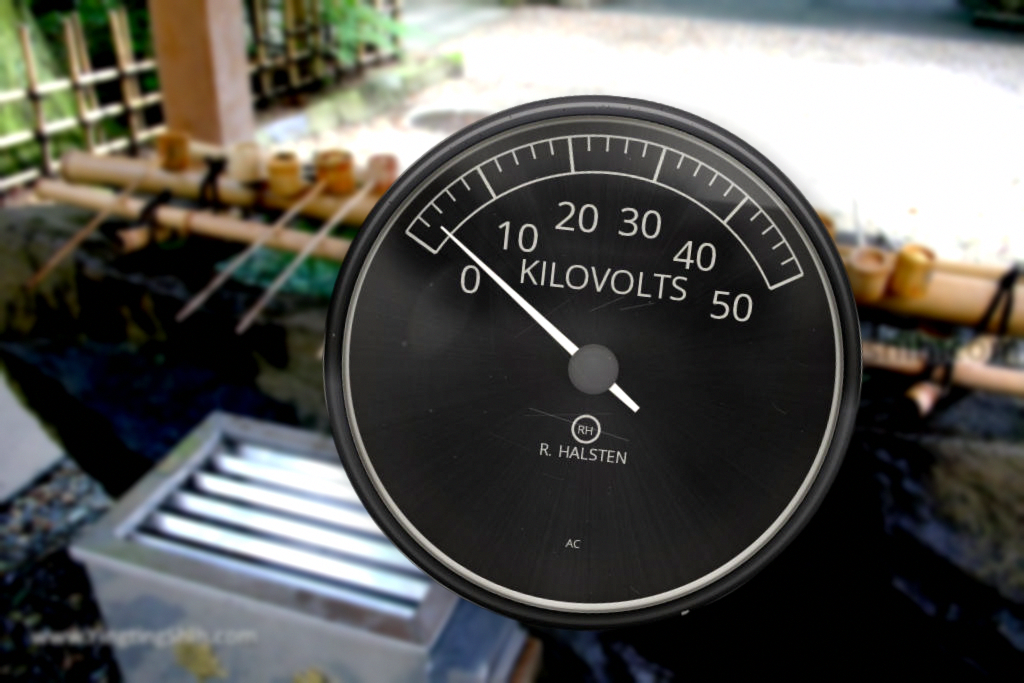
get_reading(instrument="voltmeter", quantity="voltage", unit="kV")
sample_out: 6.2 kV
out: 3 kV
